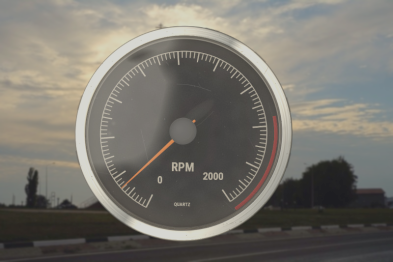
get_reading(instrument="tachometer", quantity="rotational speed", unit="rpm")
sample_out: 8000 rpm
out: 140 rpm
